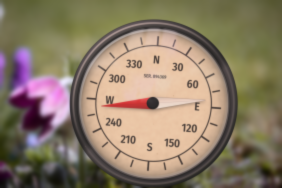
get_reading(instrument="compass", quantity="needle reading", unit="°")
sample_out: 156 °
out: 262.5 °
